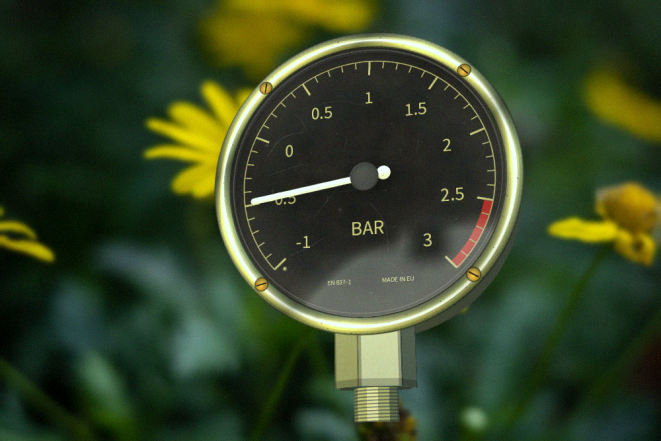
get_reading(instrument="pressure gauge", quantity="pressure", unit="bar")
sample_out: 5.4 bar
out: -0.5 bar
